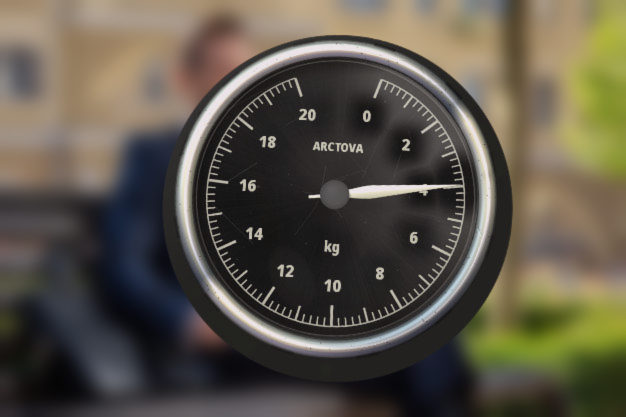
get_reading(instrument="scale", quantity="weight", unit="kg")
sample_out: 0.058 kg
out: 4 kg
